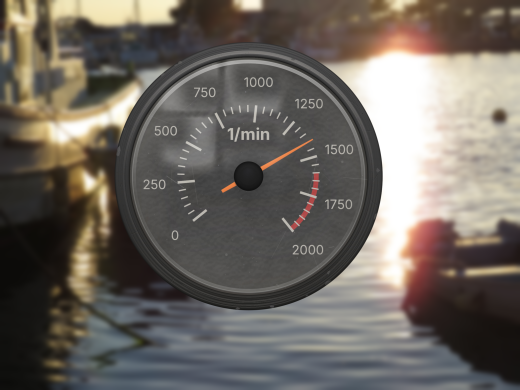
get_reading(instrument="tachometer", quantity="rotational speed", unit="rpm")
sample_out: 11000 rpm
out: 1400 rpm
